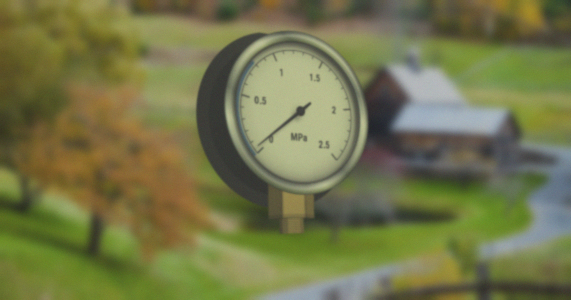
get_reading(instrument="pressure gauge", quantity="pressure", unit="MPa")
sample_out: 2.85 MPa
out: 0.05 MPa
